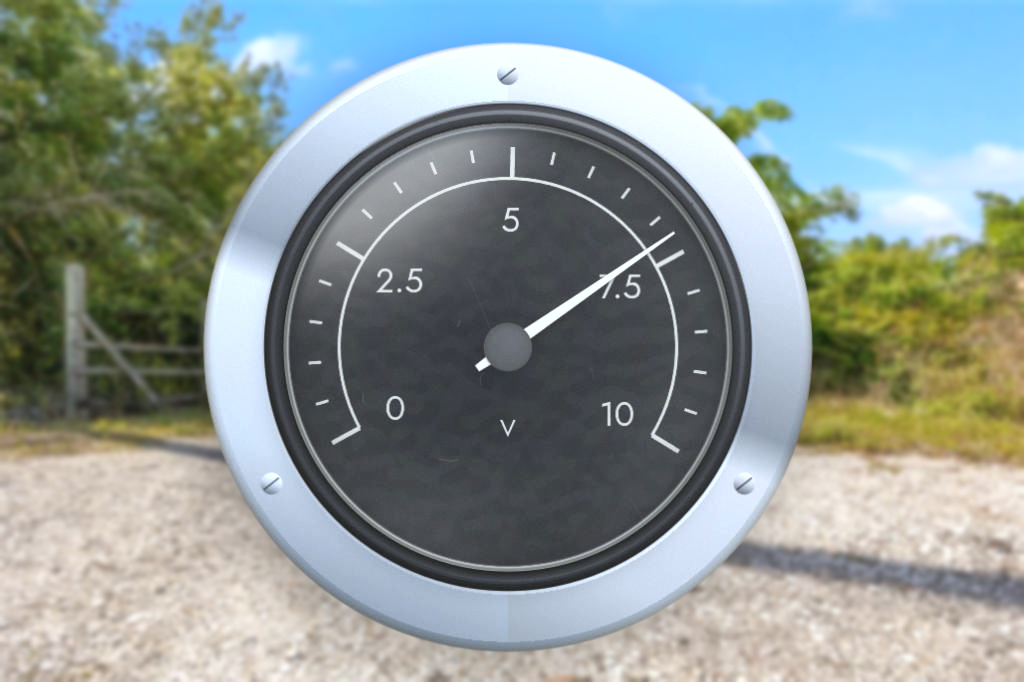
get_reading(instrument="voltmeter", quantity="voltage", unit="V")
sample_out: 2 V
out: 7.25 V
